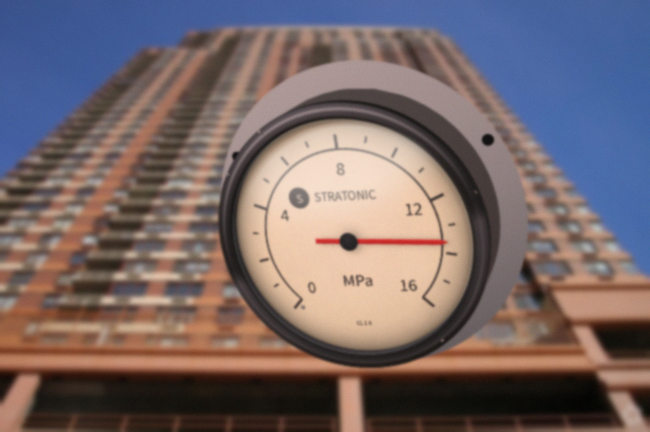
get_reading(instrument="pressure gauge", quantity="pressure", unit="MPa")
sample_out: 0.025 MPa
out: 13.5 MPa
